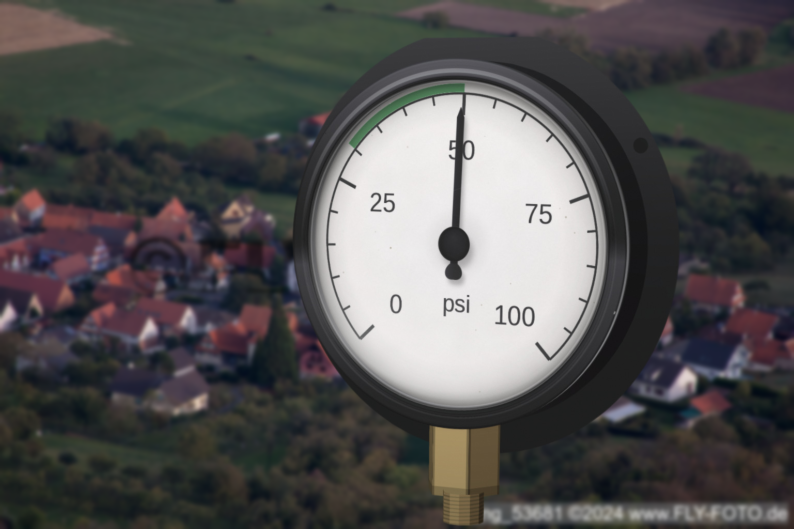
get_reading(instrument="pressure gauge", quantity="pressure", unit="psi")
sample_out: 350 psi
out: 50 psi
